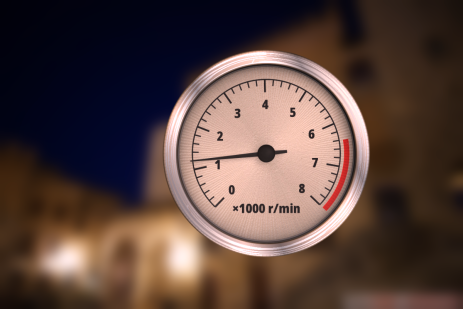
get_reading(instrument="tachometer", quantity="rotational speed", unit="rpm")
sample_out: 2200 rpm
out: 1200 rpm
